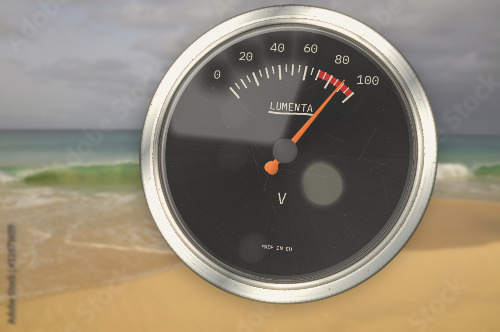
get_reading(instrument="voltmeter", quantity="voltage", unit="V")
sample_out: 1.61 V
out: 90 V
